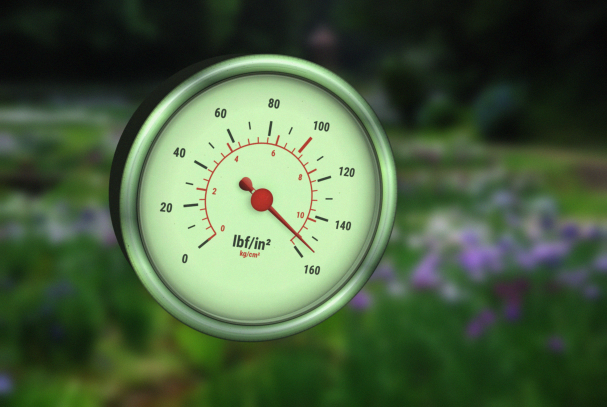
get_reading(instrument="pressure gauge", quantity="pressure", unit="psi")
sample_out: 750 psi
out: 155 psi
